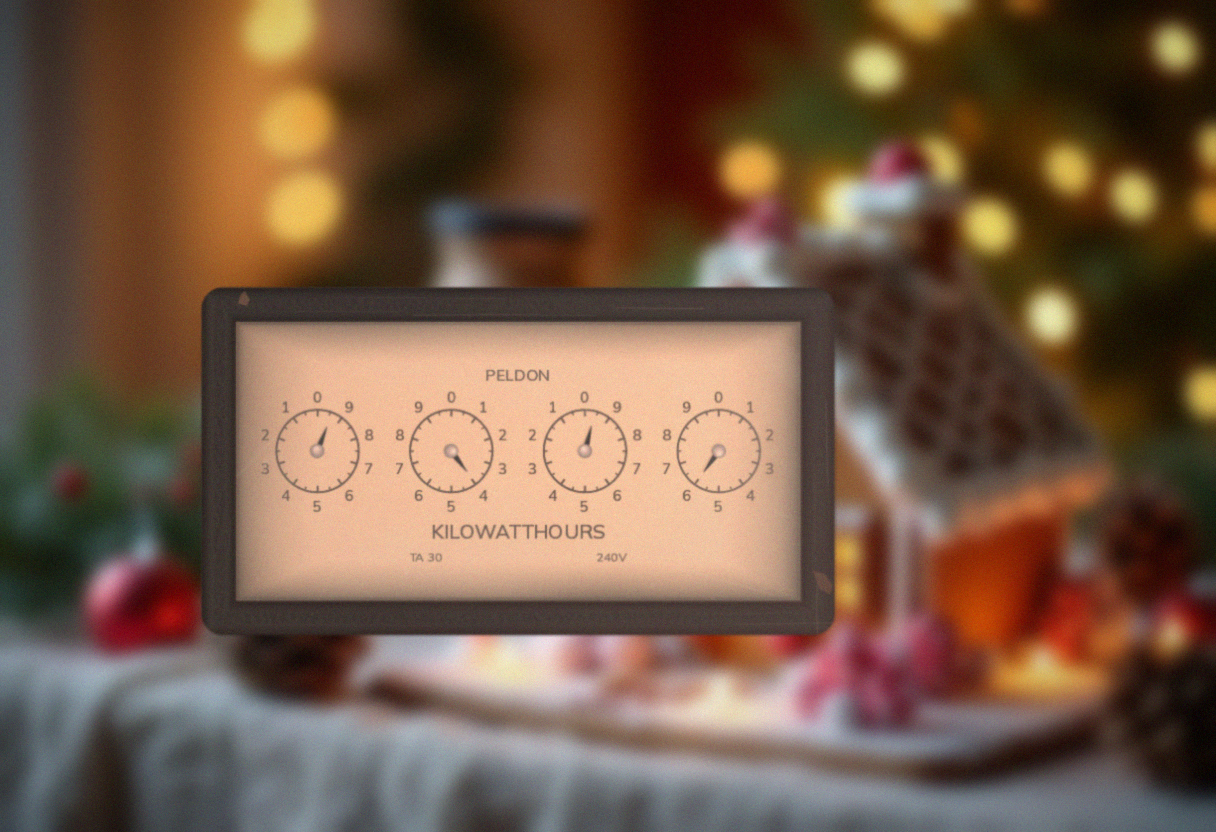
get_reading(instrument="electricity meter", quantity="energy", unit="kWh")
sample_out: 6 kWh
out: 9396 kWh
